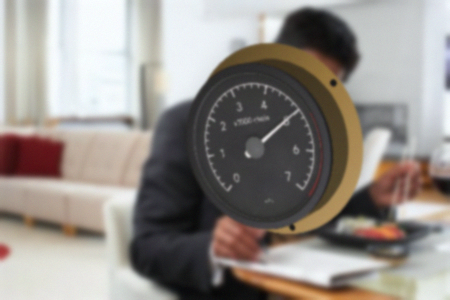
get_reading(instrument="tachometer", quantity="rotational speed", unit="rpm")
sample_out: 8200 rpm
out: 5000 rpm
